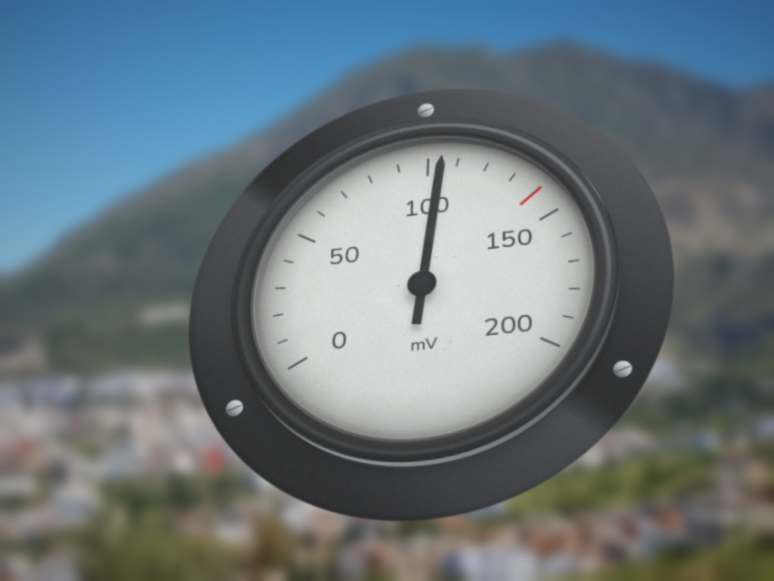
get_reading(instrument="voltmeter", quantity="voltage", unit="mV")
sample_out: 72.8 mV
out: 105 mV
